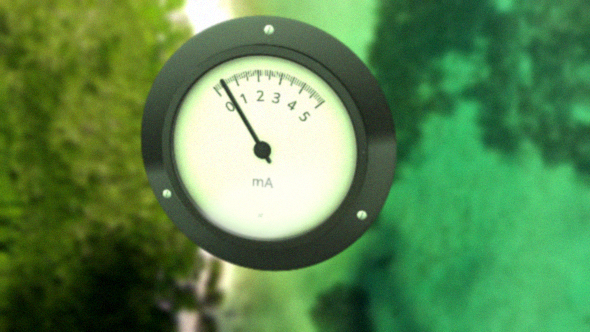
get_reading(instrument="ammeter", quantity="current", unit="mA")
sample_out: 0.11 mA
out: 0.5 mA
